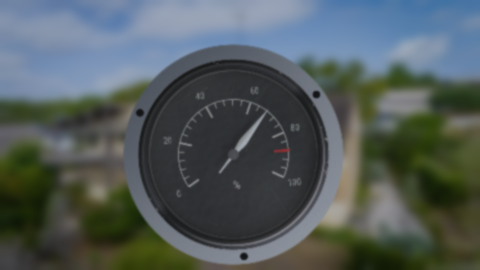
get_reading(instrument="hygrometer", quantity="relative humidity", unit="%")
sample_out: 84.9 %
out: 68 %
